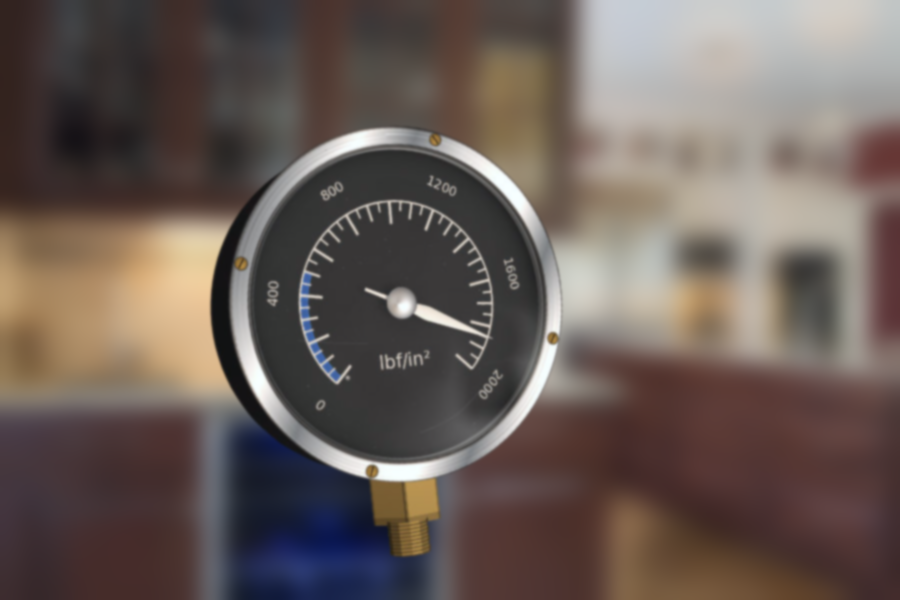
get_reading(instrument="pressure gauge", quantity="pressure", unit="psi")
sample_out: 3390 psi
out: 1850 psi
